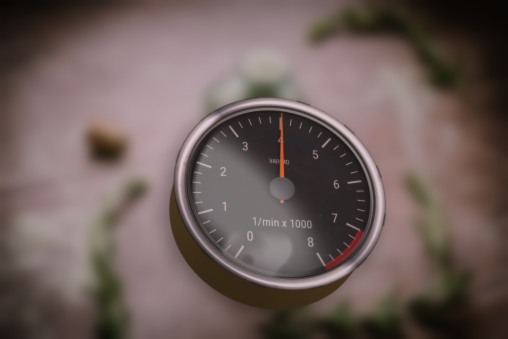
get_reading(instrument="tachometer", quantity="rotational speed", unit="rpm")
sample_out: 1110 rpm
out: 4000 rpm
